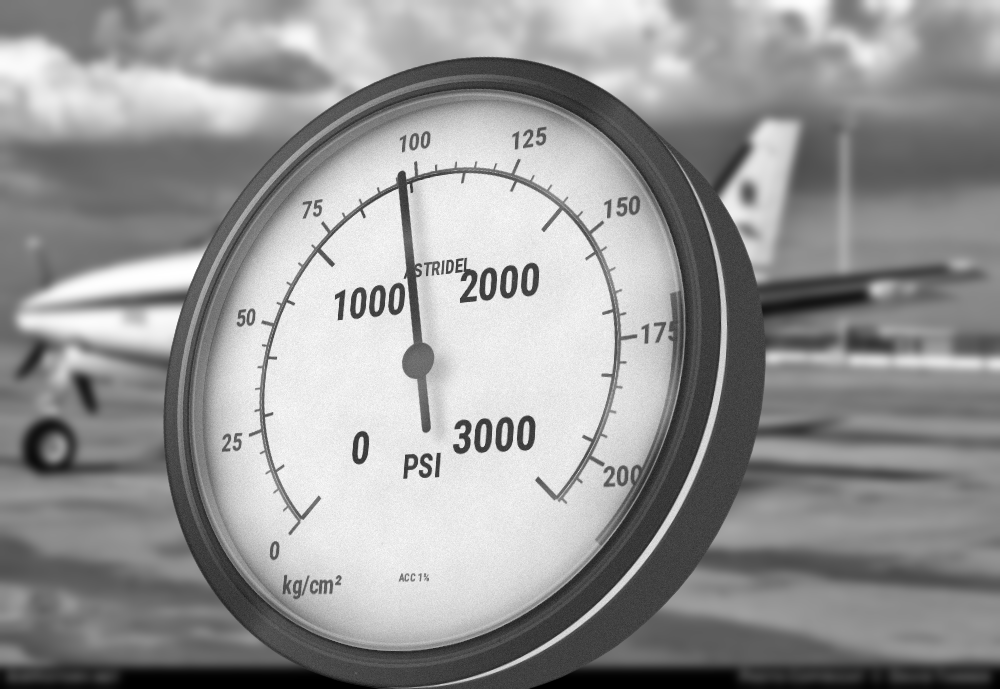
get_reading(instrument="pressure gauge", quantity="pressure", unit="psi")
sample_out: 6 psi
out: 1400 psi
